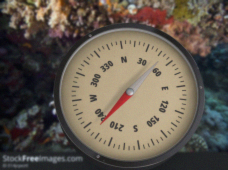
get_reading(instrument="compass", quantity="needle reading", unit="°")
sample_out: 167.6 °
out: 230 °
